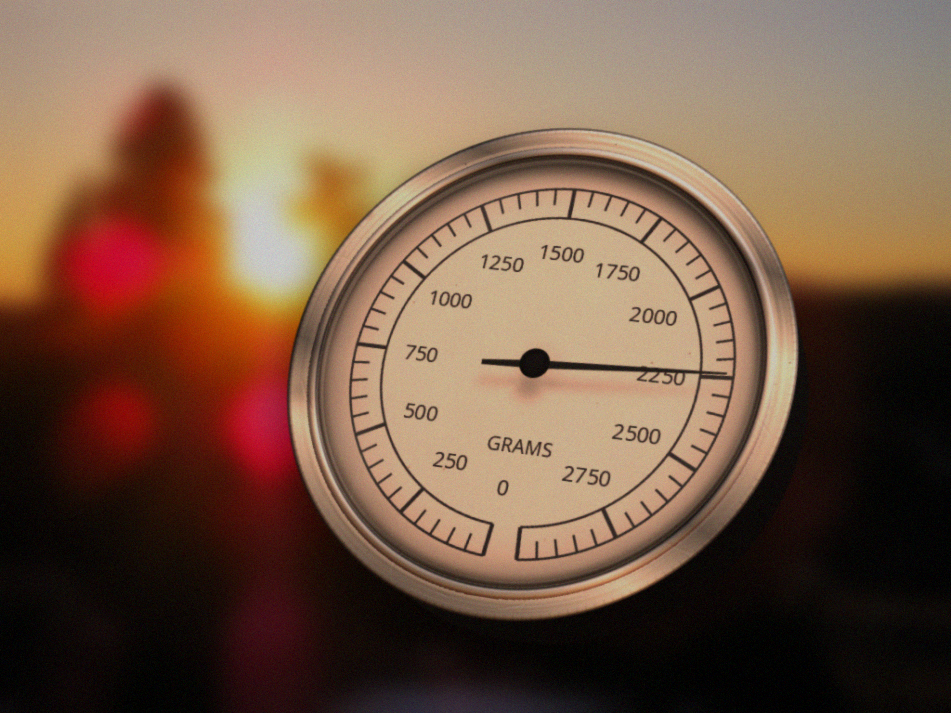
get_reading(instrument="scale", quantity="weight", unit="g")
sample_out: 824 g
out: 2250 g
